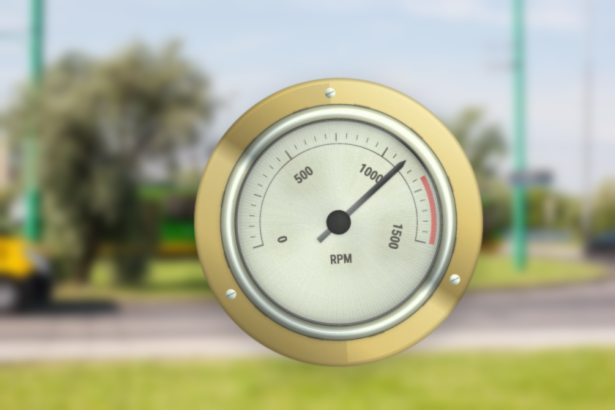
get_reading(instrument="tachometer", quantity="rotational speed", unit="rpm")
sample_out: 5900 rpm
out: 1100 rpm
